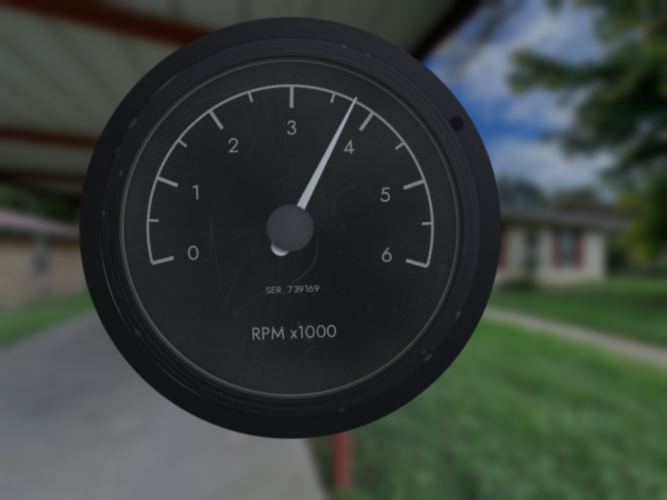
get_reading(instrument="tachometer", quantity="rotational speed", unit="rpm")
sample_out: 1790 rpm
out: 3750 rpm
